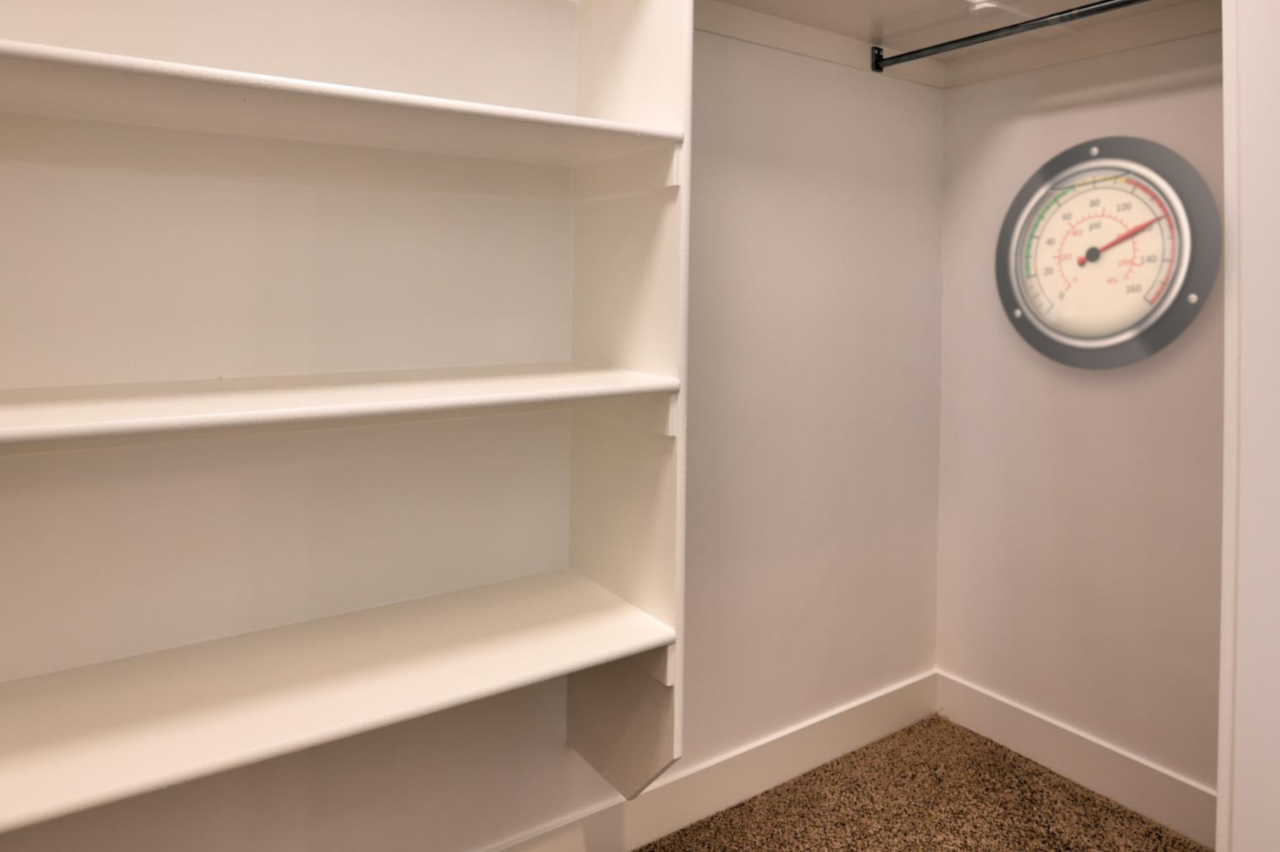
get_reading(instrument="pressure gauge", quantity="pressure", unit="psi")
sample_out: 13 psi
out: 120 psi
